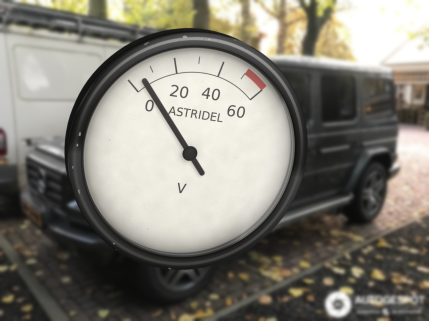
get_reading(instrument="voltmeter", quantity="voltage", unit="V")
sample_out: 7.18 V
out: 5 V
